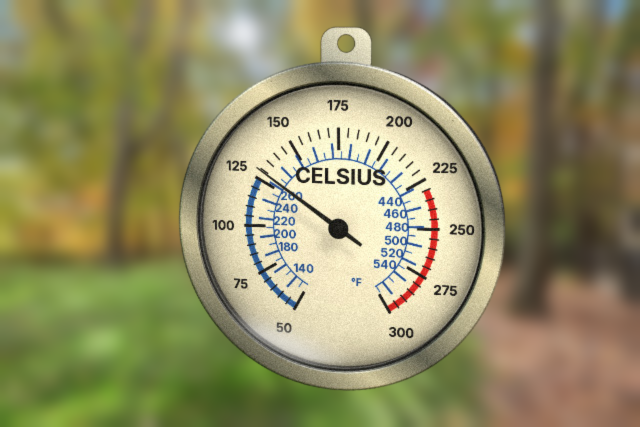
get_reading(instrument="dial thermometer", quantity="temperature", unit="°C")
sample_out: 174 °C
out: 130 °C
